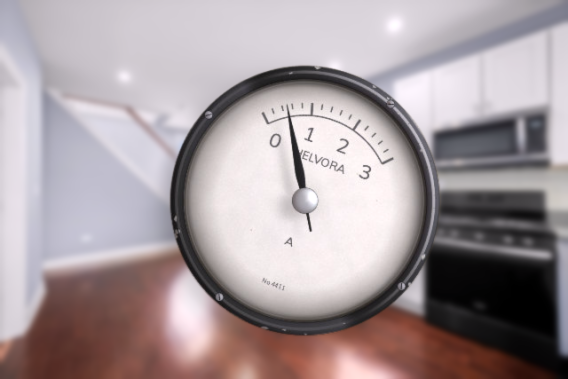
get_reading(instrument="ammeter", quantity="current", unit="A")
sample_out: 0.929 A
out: 0.5 A
